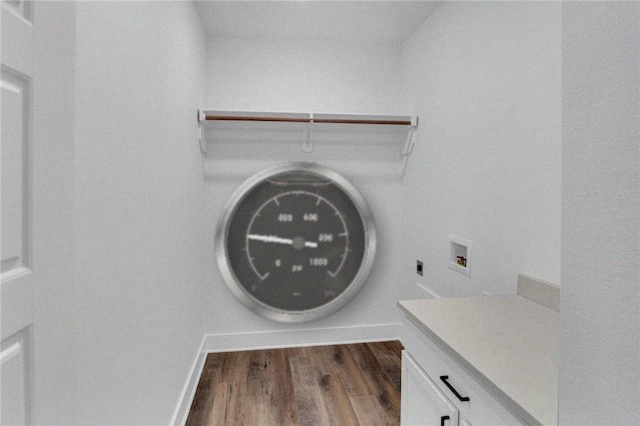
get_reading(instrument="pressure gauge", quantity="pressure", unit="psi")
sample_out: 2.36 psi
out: 200 psi
